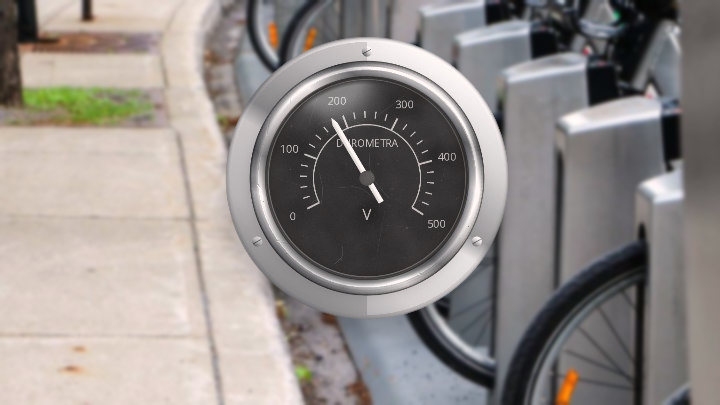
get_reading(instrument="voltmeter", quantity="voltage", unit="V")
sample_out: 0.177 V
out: 180 V
